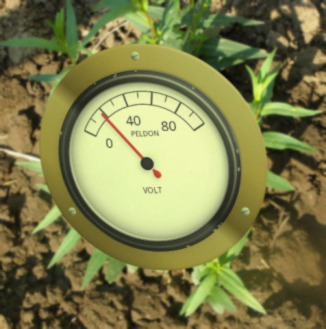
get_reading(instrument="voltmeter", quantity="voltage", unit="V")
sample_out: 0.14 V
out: 20 V
